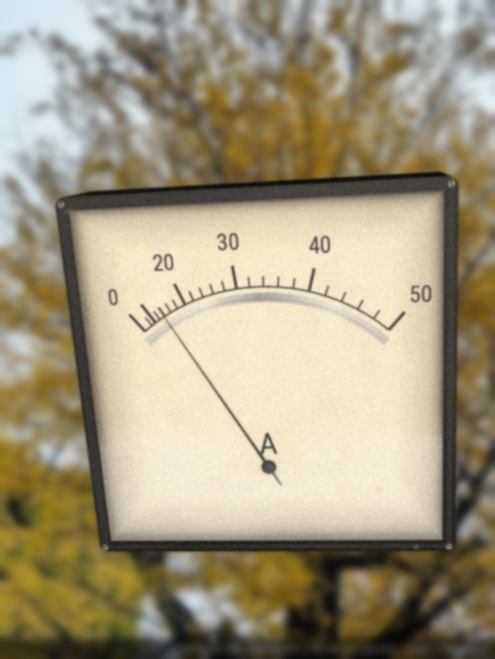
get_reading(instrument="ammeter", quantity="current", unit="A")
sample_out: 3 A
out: 14 A
